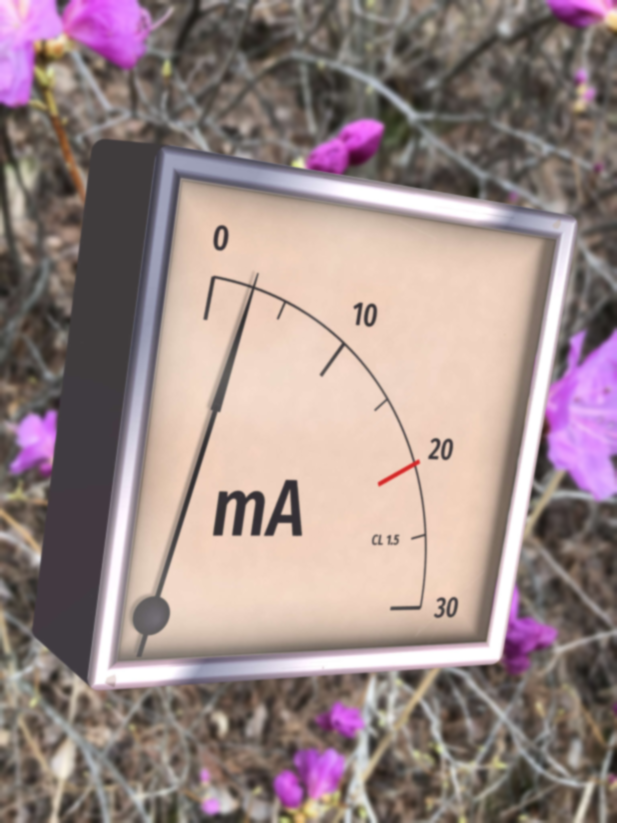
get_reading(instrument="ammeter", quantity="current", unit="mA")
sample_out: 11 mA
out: 2.5 mA
